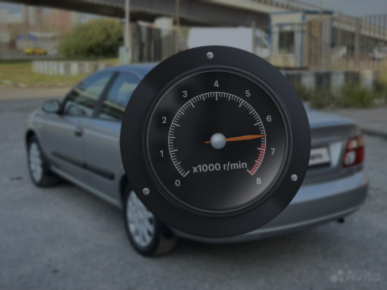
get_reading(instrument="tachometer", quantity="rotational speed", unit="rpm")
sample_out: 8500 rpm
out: 6500 rpm
